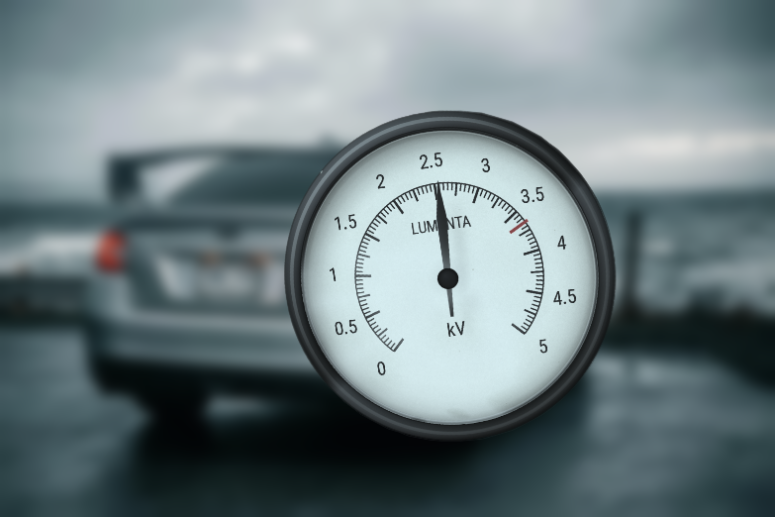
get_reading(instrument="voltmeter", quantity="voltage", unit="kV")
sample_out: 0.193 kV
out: 2.55 kV
